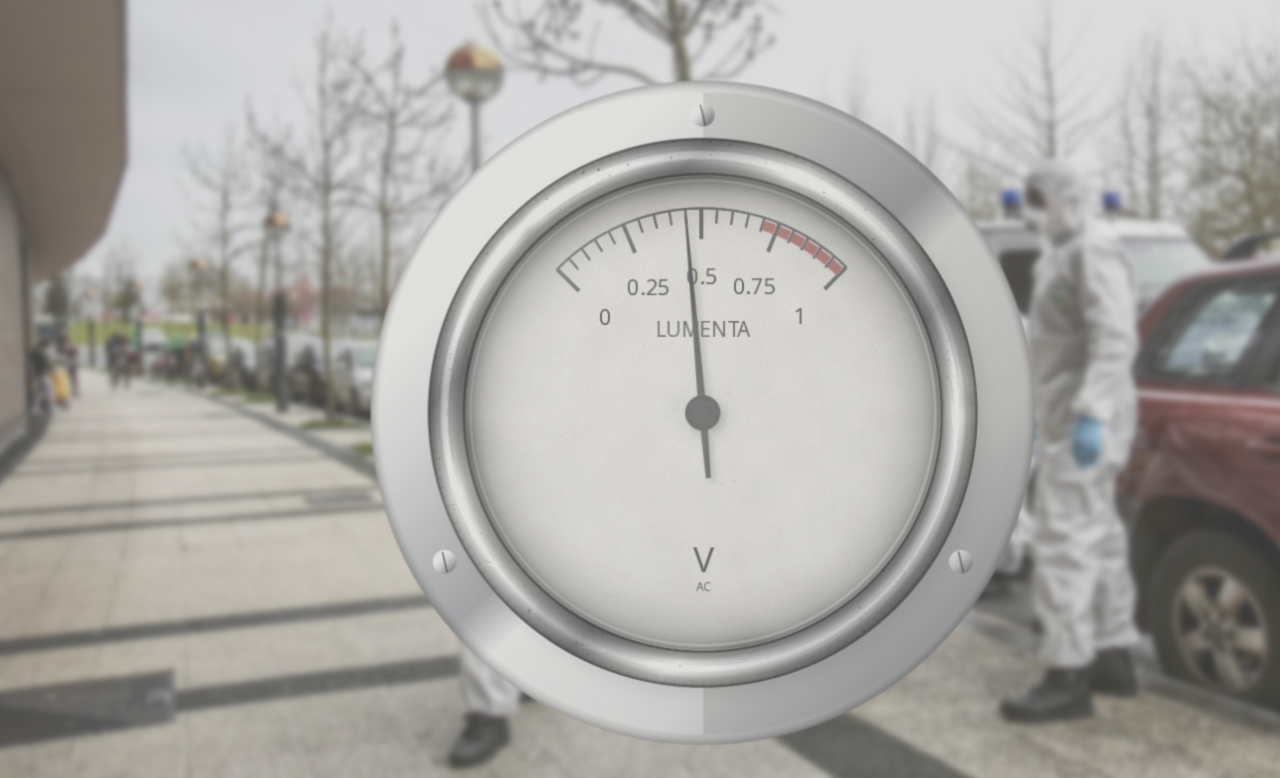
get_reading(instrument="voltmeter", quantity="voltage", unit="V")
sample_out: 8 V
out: 0.45 V
